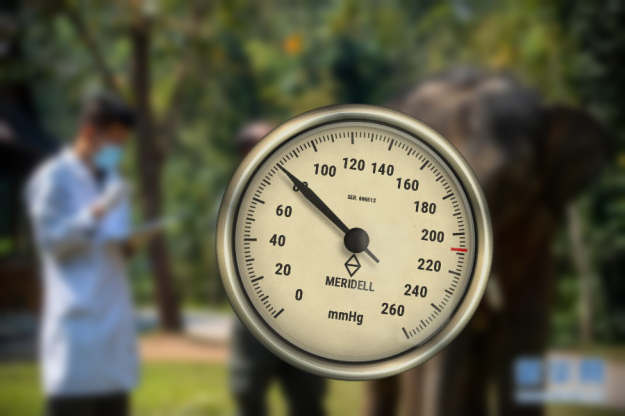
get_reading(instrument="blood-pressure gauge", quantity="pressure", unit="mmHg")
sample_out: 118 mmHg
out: 80 mmHg
